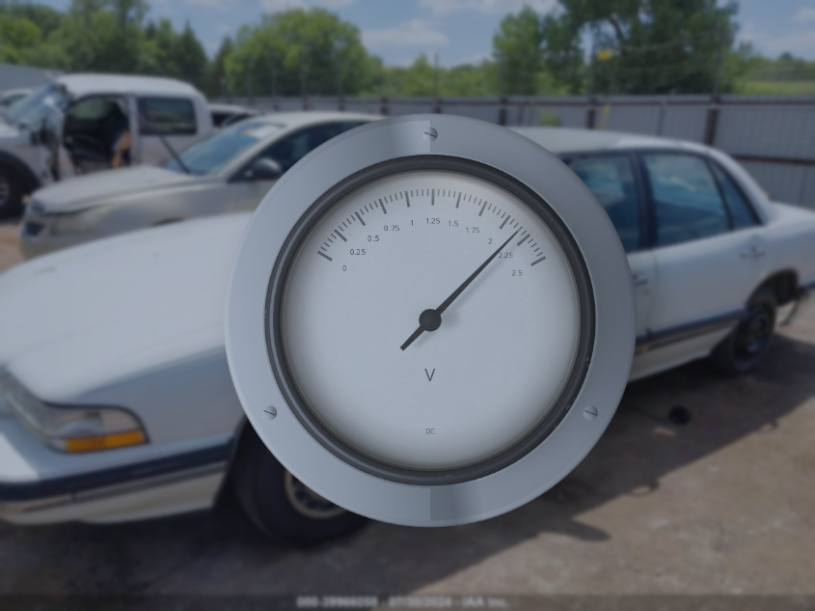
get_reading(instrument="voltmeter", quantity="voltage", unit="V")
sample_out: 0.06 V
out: 2.15 V
